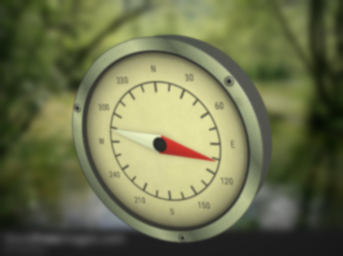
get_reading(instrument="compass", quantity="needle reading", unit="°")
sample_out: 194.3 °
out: 105 °
